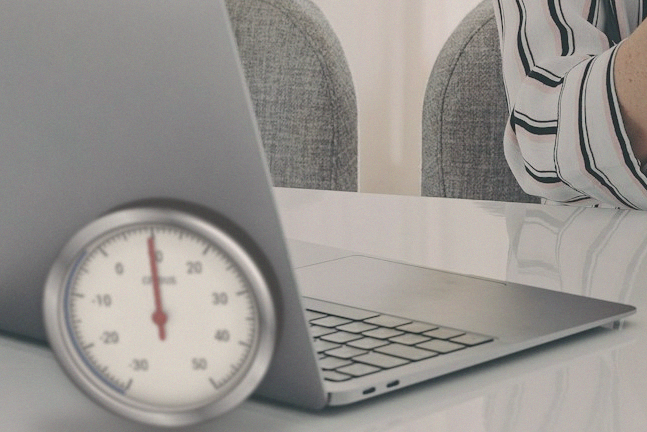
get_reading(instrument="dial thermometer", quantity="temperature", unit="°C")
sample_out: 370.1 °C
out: 10 °C
